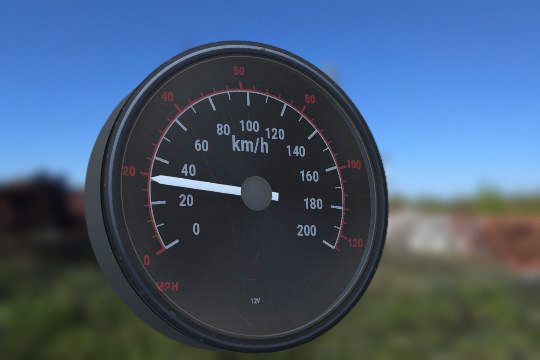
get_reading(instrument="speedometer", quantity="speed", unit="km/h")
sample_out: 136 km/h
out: 30 km/h
